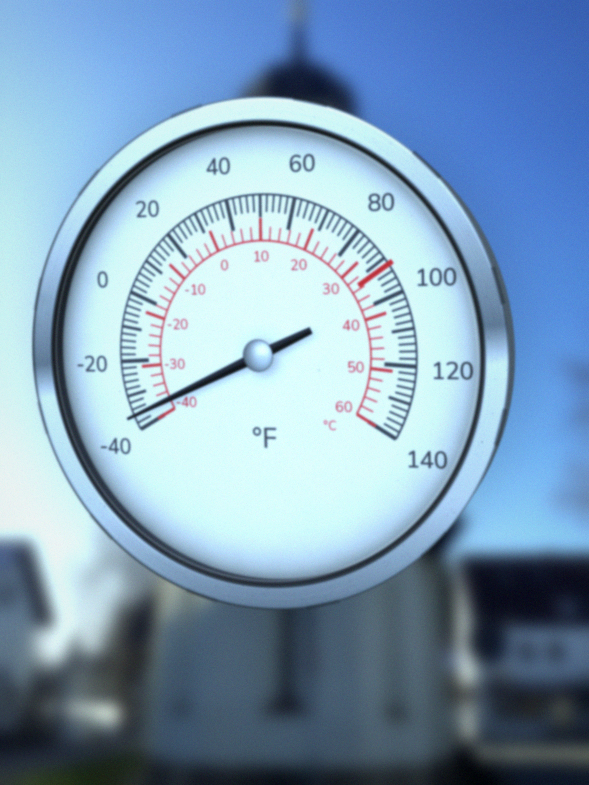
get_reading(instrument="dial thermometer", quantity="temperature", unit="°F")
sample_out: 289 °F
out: -36 °F
